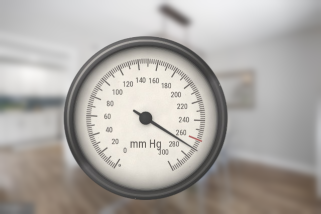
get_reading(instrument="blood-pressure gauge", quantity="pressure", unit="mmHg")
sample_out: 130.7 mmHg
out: 270 mmHg
